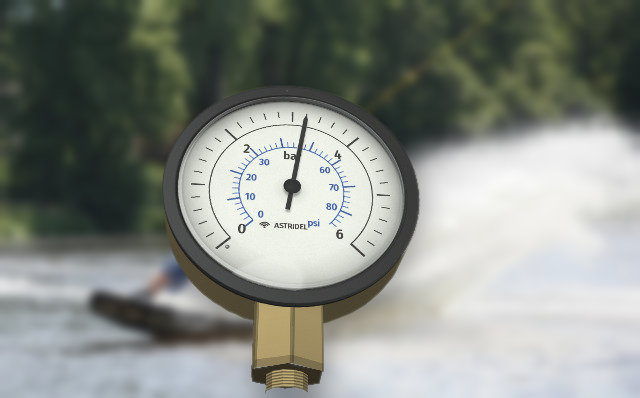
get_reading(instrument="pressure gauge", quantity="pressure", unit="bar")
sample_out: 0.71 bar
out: 3.2 bar
